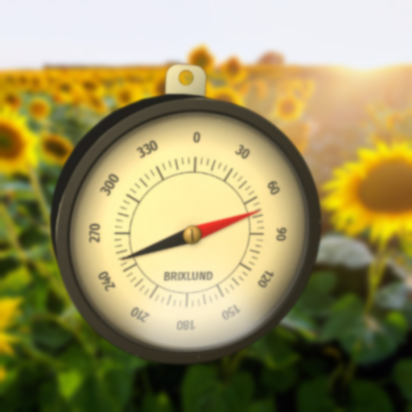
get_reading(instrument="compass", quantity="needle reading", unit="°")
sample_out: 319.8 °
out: 70 °
